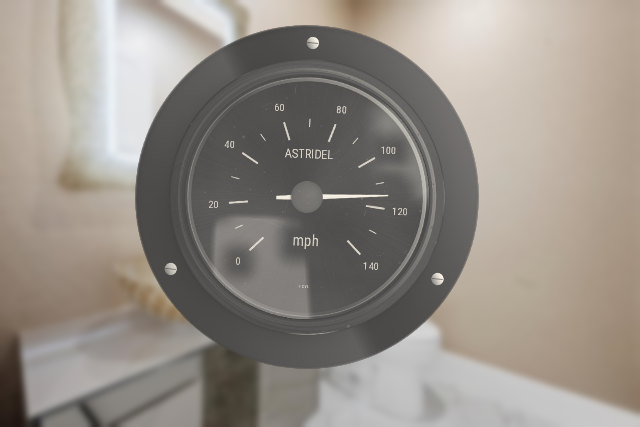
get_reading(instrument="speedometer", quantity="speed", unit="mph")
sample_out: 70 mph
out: 115 mph
